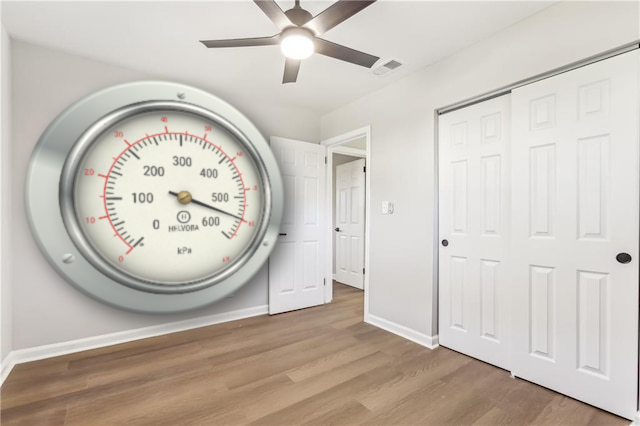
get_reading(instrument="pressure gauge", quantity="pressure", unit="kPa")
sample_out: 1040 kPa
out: 550 kPa
